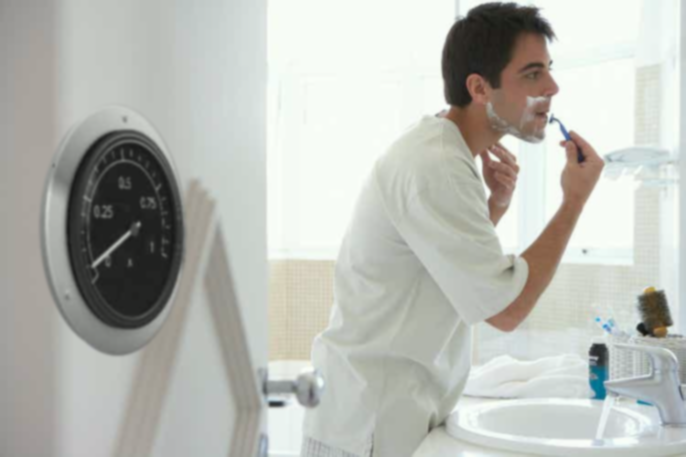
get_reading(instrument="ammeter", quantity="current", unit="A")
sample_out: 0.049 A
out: 0.05 A
